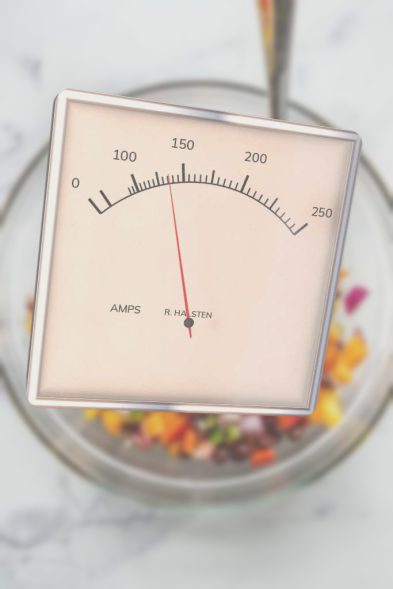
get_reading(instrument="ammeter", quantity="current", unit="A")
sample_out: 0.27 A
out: 135 A
